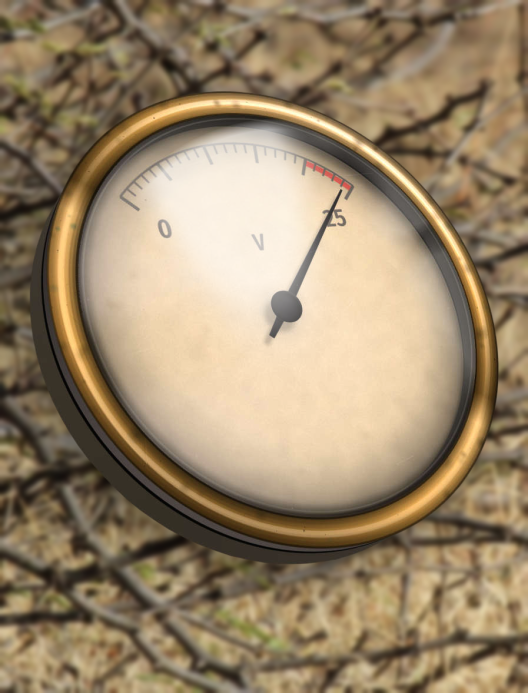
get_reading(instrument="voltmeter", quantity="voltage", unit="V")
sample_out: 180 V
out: 24 V
